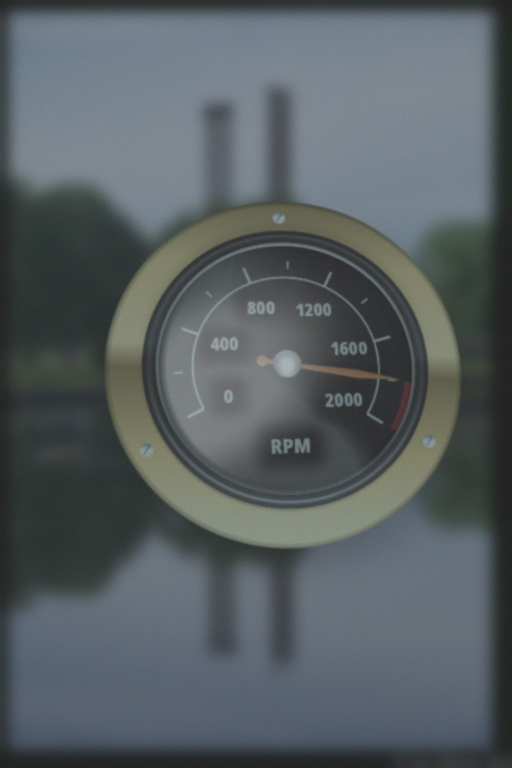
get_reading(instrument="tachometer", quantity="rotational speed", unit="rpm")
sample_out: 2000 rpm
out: 1800 rpm
